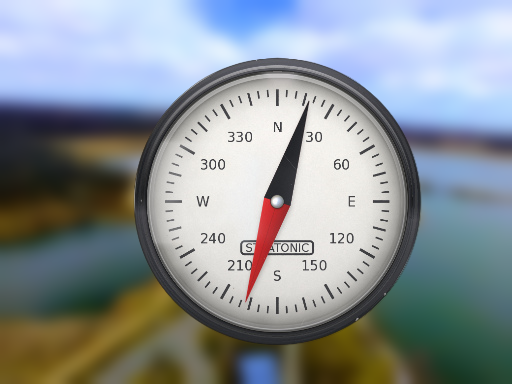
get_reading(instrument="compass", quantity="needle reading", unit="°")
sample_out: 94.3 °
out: 197.5 °
